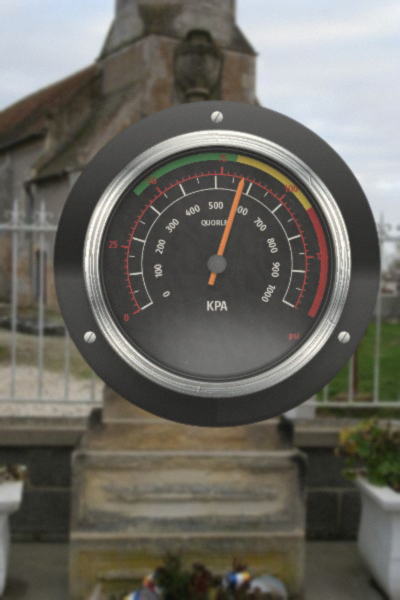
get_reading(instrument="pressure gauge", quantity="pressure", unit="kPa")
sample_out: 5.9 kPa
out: 575 kPa
